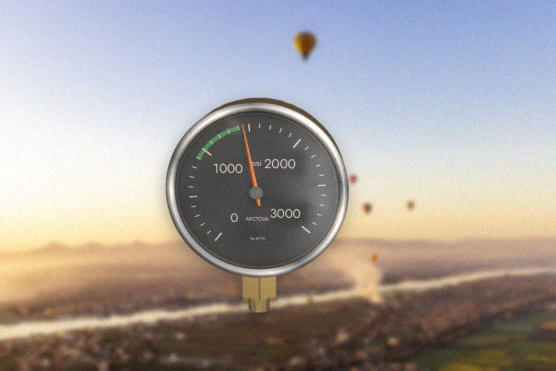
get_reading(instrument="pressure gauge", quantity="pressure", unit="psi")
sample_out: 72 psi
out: 1450 psi
